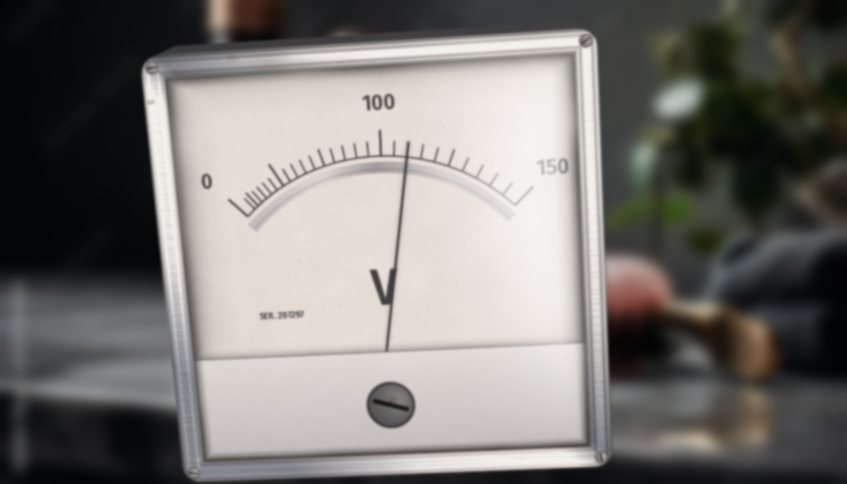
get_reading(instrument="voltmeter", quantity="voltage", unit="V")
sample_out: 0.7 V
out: 110 V
